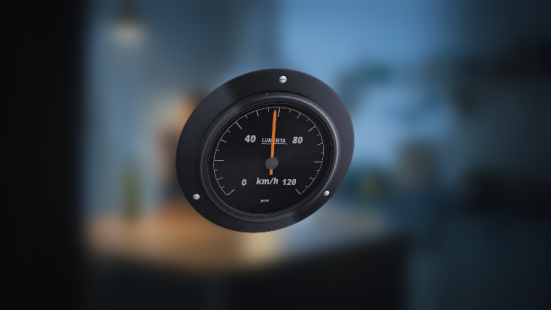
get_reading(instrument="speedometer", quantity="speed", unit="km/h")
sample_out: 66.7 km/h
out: 57.5 km/h
